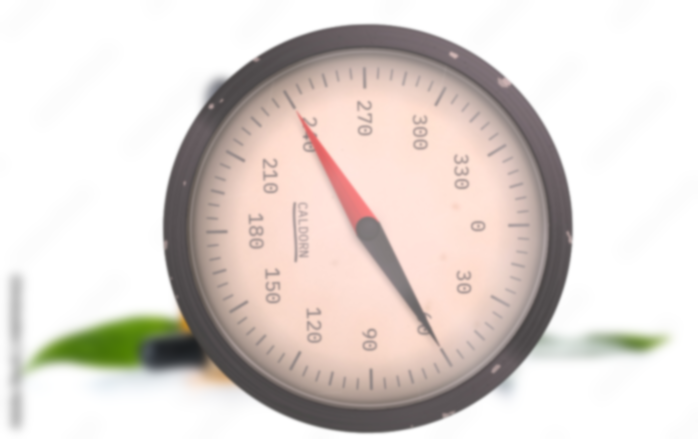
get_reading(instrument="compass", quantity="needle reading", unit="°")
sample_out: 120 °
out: 240 °
